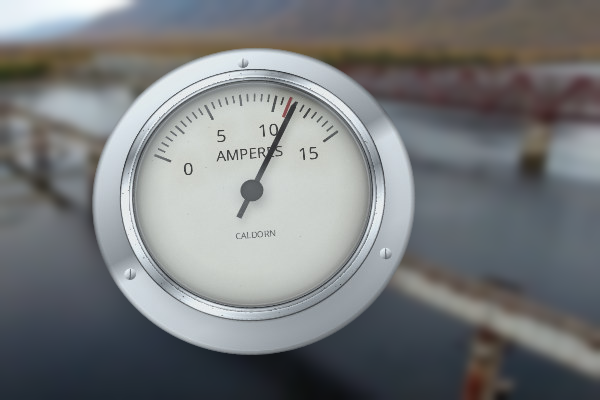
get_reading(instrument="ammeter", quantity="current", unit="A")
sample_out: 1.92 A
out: 11.5 A
